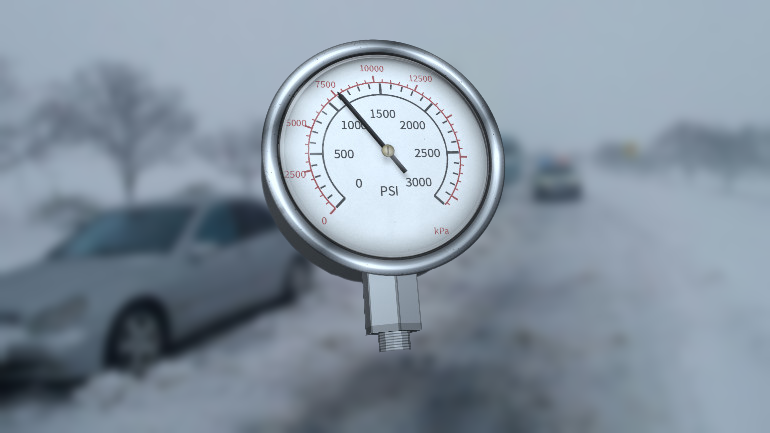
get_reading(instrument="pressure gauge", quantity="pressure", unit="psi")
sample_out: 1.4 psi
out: 1100 psi
